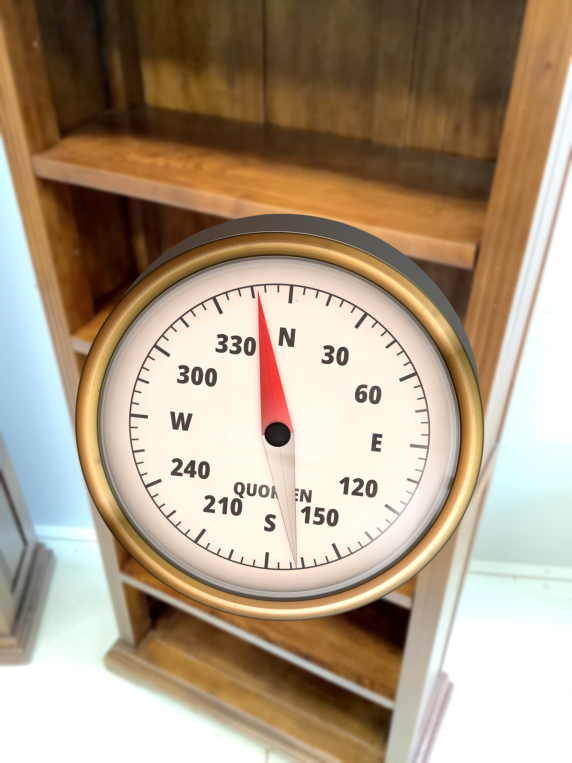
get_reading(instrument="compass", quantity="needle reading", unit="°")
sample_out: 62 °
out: 347.5 °
